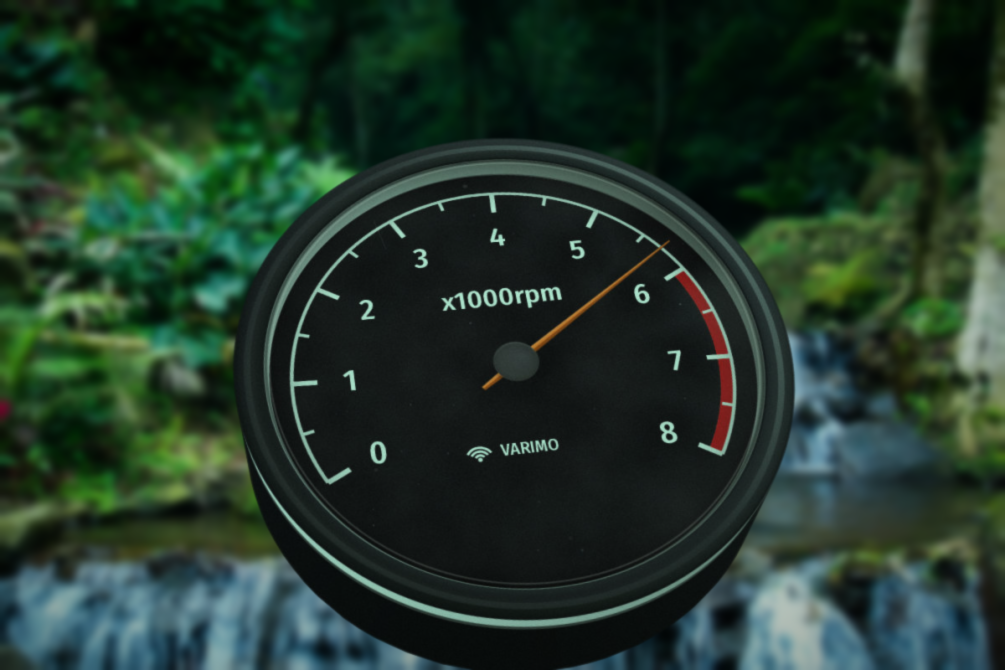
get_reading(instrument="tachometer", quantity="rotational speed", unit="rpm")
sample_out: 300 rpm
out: 5750 rpm
